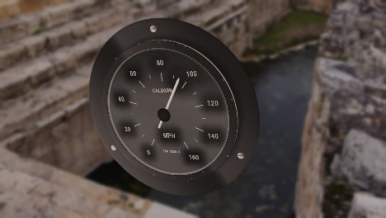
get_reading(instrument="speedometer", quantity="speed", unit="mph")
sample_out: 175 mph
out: 95 mph
